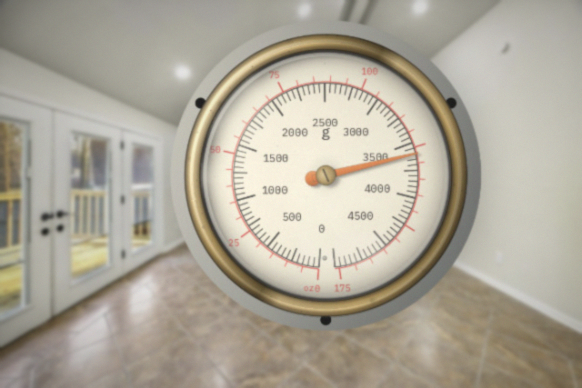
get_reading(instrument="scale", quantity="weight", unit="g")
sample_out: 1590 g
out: 3600 g
